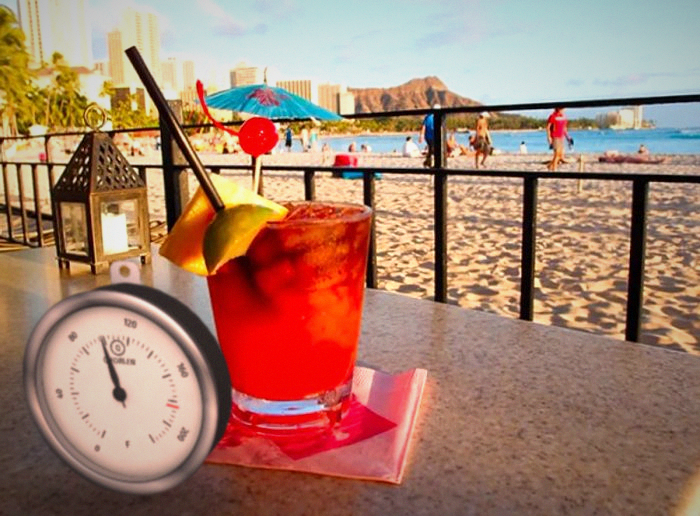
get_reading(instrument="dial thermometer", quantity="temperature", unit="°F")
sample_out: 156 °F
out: 100 °F
